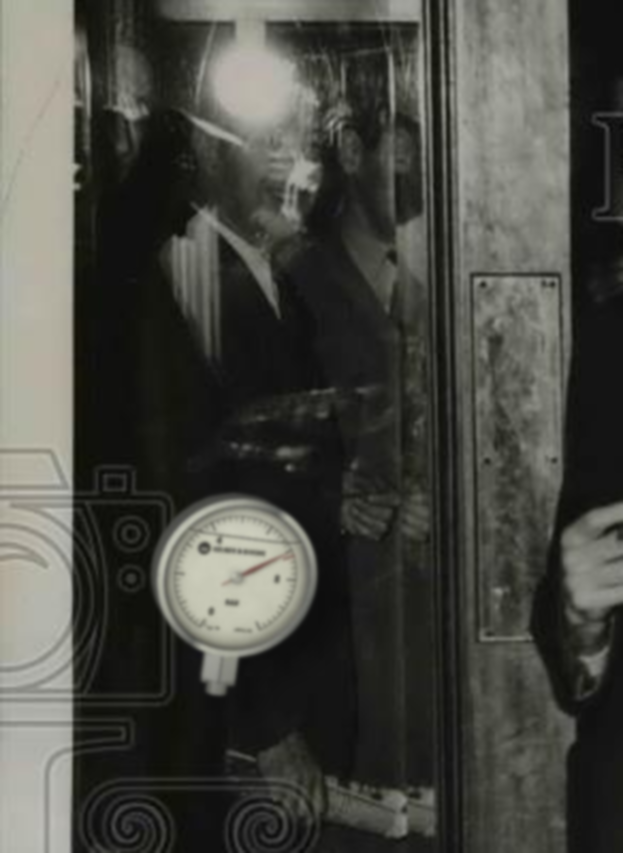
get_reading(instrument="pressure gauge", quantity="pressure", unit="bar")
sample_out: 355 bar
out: 7 bar
